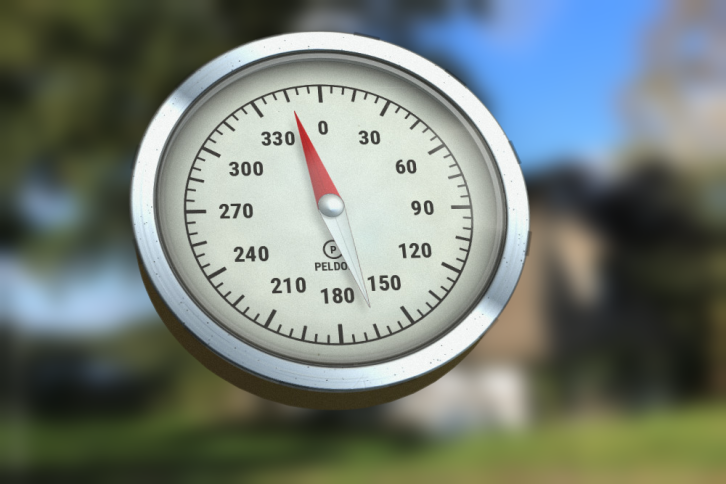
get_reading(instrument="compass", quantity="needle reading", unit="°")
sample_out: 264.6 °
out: 345 °
